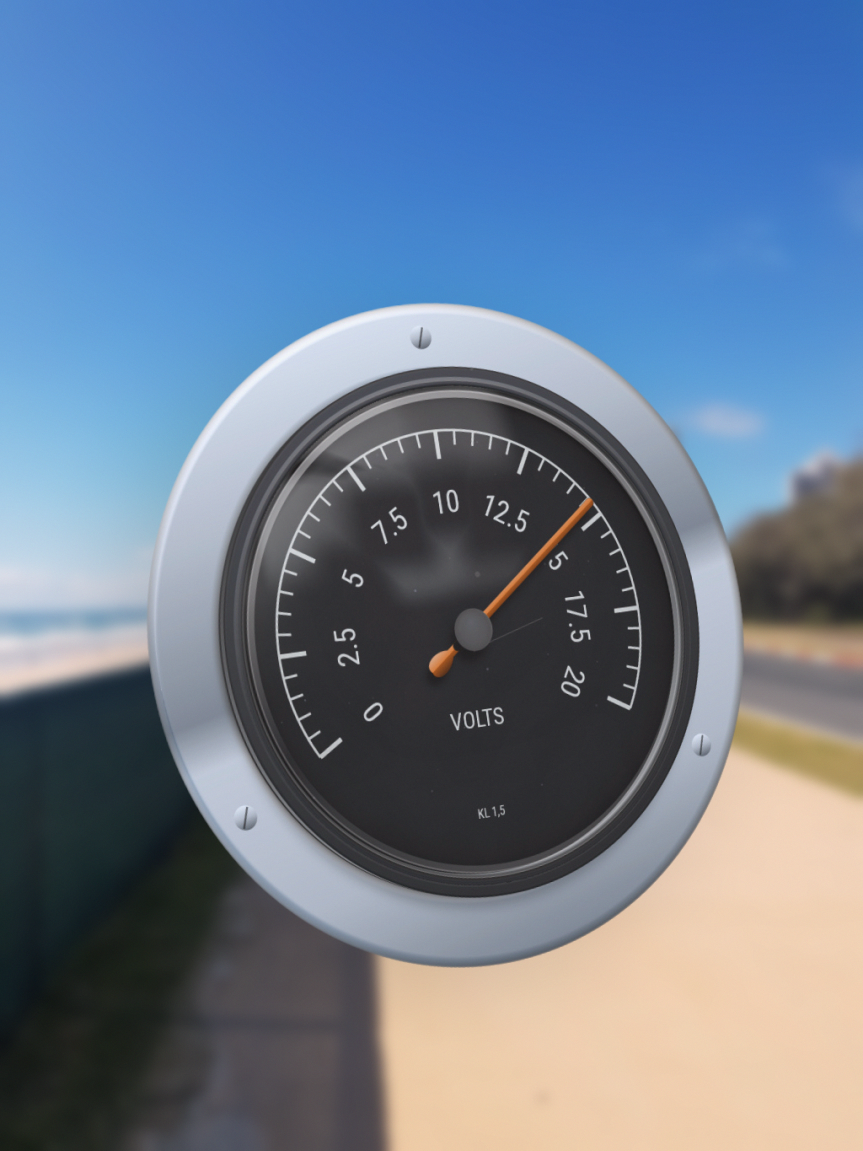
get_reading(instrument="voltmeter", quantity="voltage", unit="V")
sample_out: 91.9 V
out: 14.5 V
